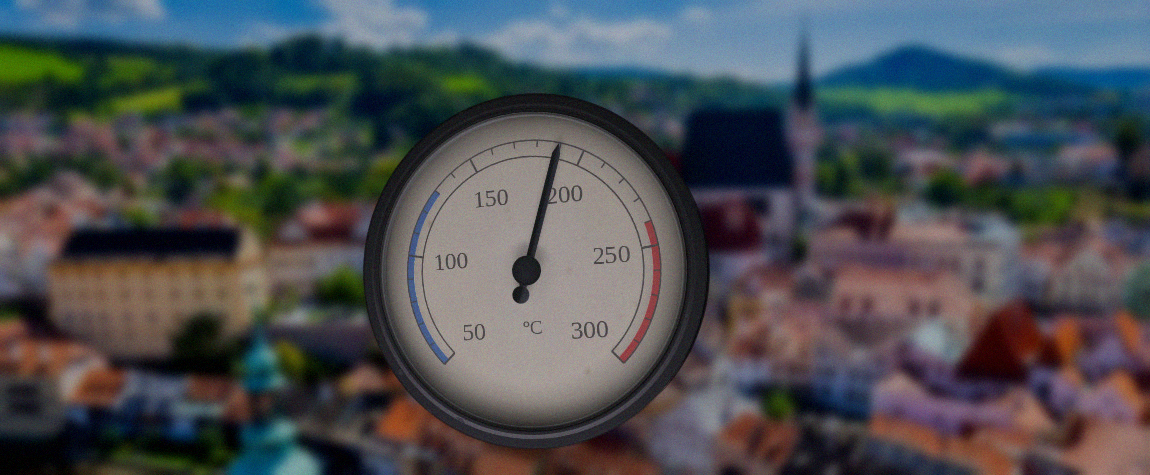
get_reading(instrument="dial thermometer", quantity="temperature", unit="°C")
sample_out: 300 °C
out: 190 °C
